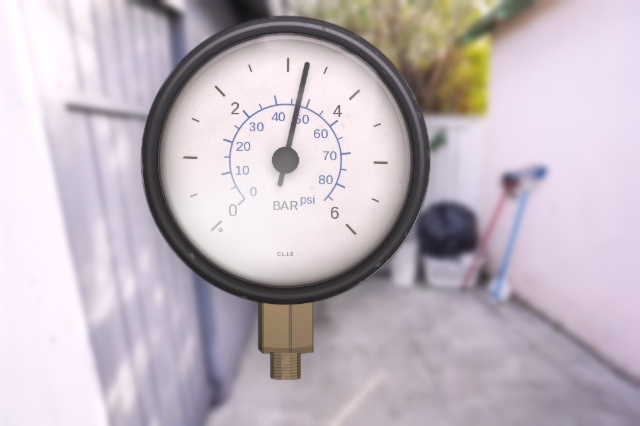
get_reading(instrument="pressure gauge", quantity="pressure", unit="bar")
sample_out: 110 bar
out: 3.25 bar
